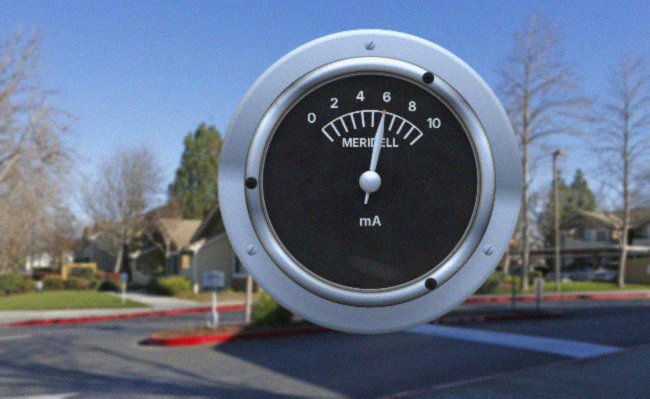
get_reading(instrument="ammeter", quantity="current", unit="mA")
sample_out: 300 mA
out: 6 mA
